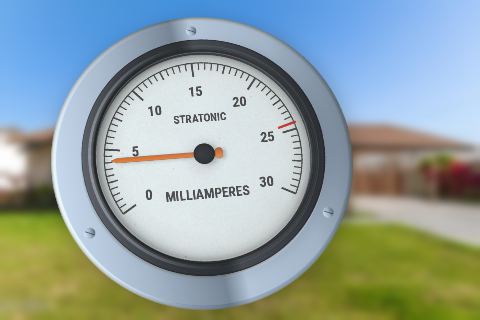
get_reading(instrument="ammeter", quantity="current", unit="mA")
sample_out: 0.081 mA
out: 4 mA
